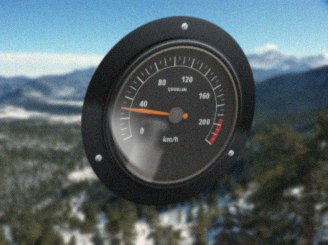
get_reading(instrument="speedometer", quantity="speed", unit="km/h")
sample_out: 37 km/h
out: 30 km/h
